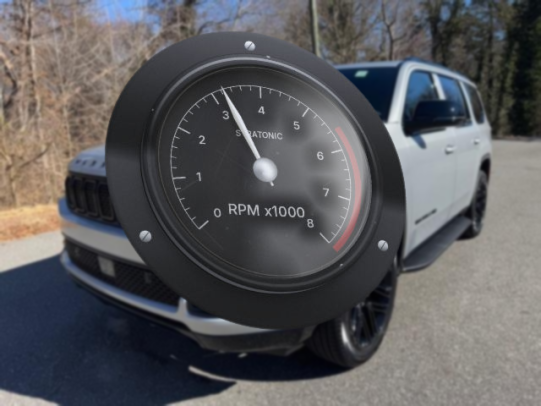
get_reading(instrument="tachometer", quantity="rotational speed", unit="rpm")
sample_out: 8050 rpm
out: 3200 rpm
